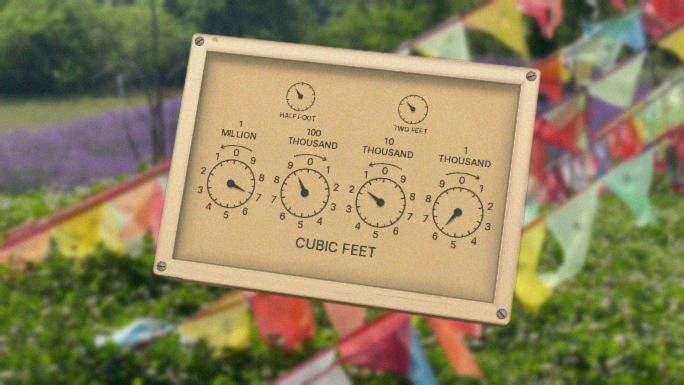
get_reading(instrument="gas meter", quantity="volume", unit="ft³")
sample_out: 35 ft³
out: 691600 ft³
